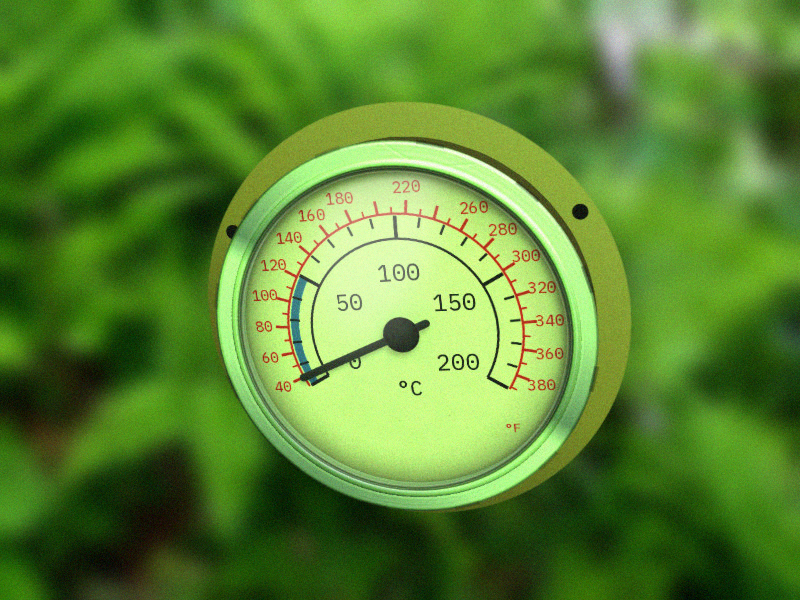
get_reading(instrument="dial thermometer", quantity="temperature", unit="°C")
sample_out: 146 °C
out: 5 °C
